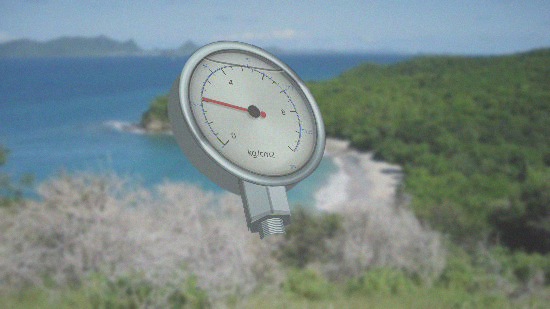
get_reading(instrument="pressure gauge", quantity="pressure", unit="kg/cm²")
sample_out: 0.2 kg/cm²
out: 2 kg/cm²
